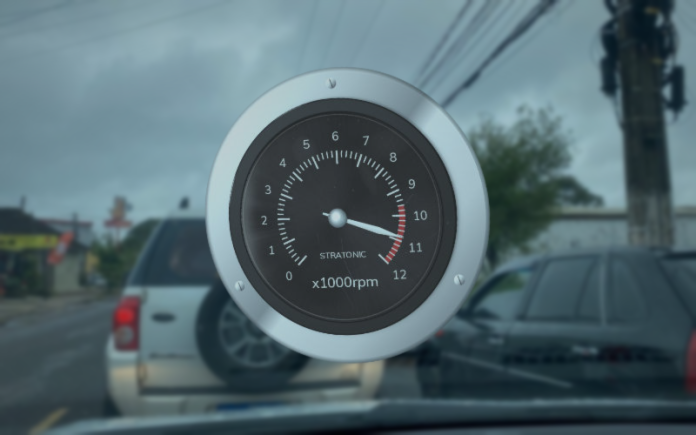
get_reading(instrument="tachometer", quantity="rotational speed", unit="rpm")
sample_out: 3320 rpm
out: 10800 rpm
